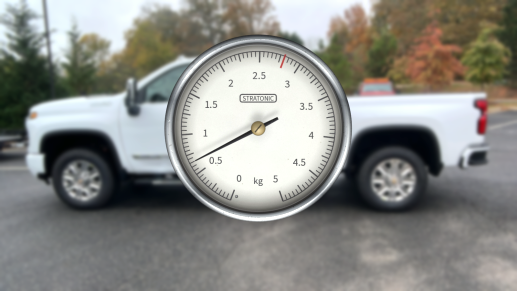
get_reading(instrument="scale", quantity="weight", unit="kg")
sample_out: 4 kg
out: 0.65 kg
